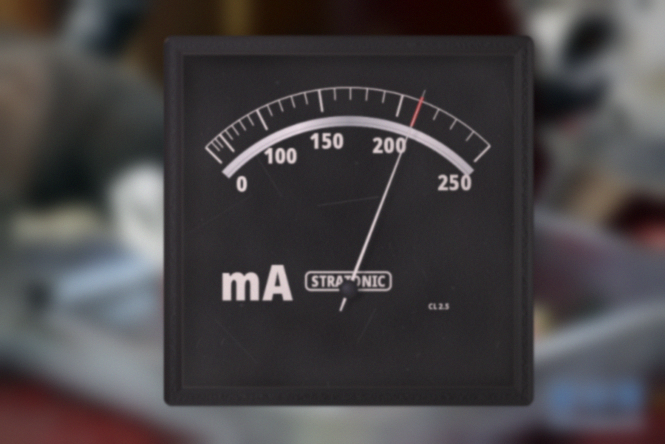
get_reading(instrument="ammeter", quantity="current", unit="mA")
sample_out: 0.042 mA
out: 210 mA
